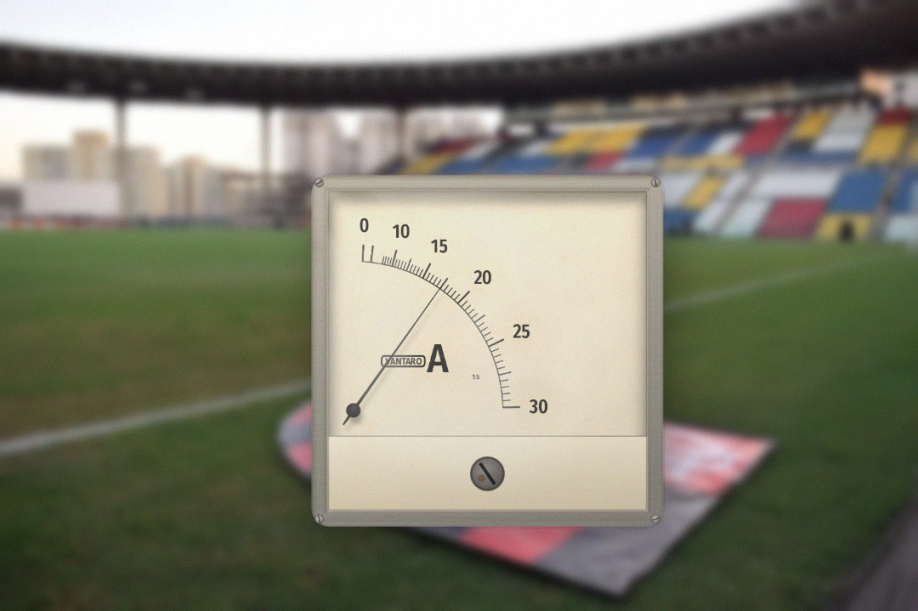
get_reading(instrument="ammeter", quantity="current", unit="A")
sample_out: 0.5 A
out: 17.5 A
